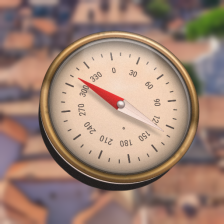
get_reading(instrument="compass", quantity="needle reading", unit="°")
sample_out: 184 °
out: 310 °
